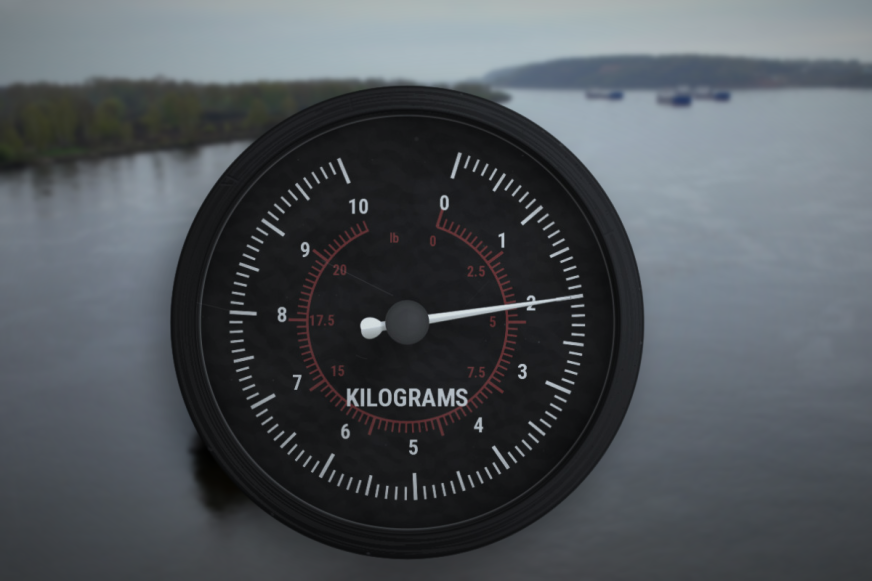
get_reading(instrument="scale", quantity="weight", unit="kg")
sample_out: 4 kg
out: 2 kg
